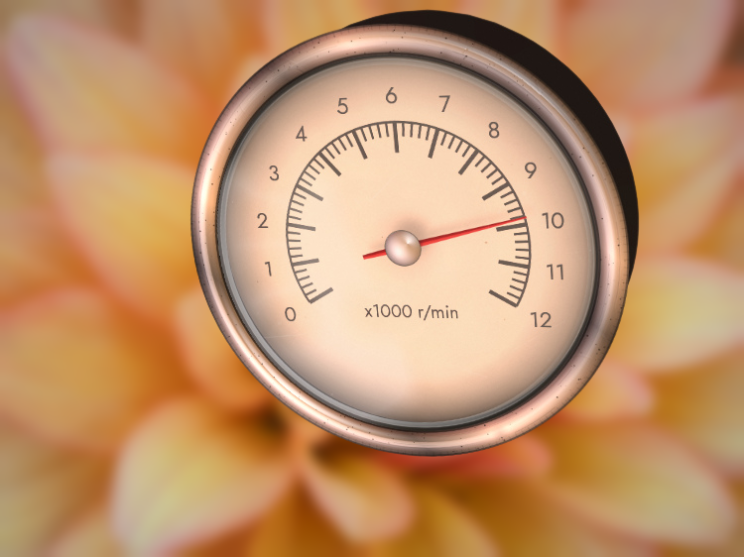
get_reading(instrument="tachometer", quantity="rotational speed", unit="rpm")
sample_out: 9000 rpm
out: 9800 rpm
